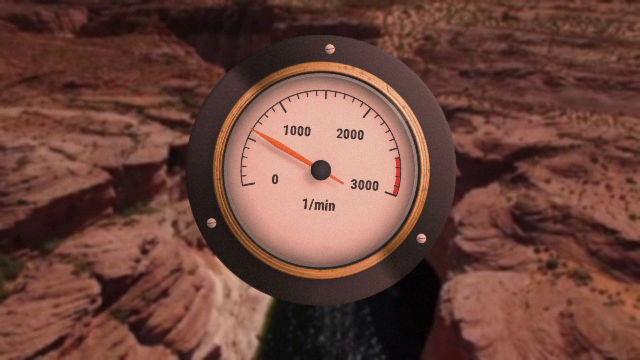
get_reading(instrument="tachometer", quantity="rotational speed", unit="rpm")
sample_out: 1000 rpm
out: 600 rpm
